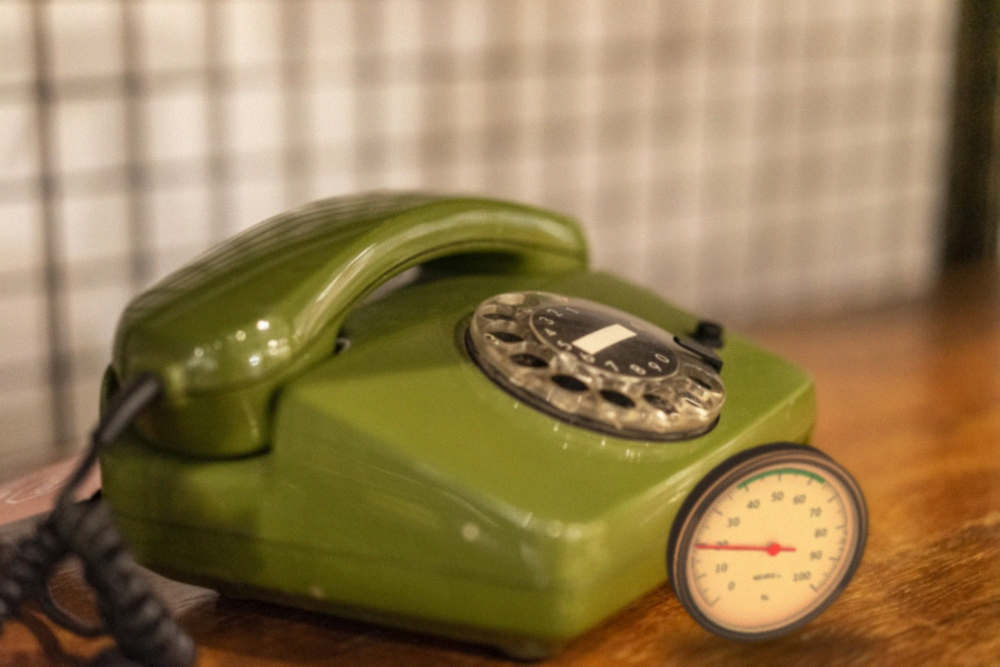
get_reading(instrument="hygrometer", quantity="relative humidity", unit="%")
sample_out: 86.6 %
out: 20 %
